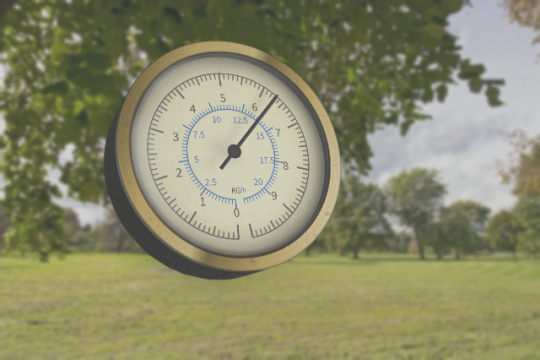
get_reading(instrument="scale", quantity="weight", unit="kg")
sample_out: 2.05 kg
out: 6.3 kg
